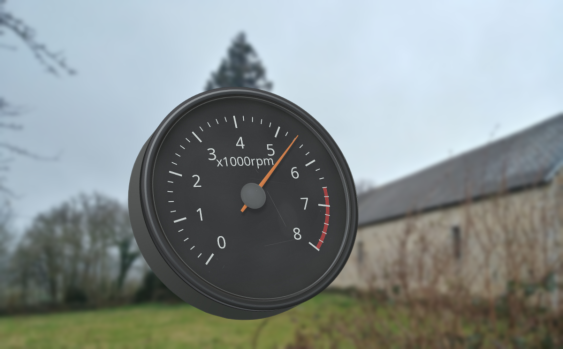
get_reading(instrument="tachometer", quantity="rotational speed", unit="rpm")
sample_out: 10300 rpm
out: 5400 rpm
